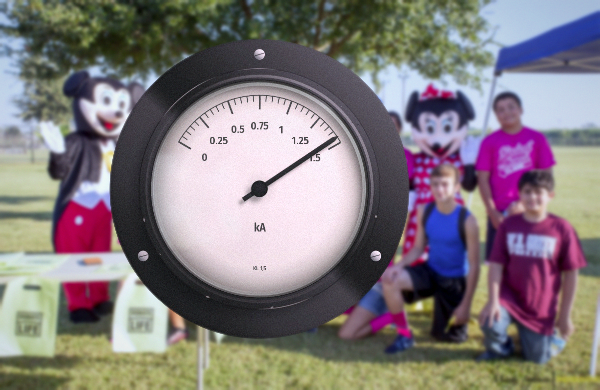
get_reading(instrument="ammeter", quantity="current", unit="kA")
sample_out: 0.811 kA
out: 1.45 kA
